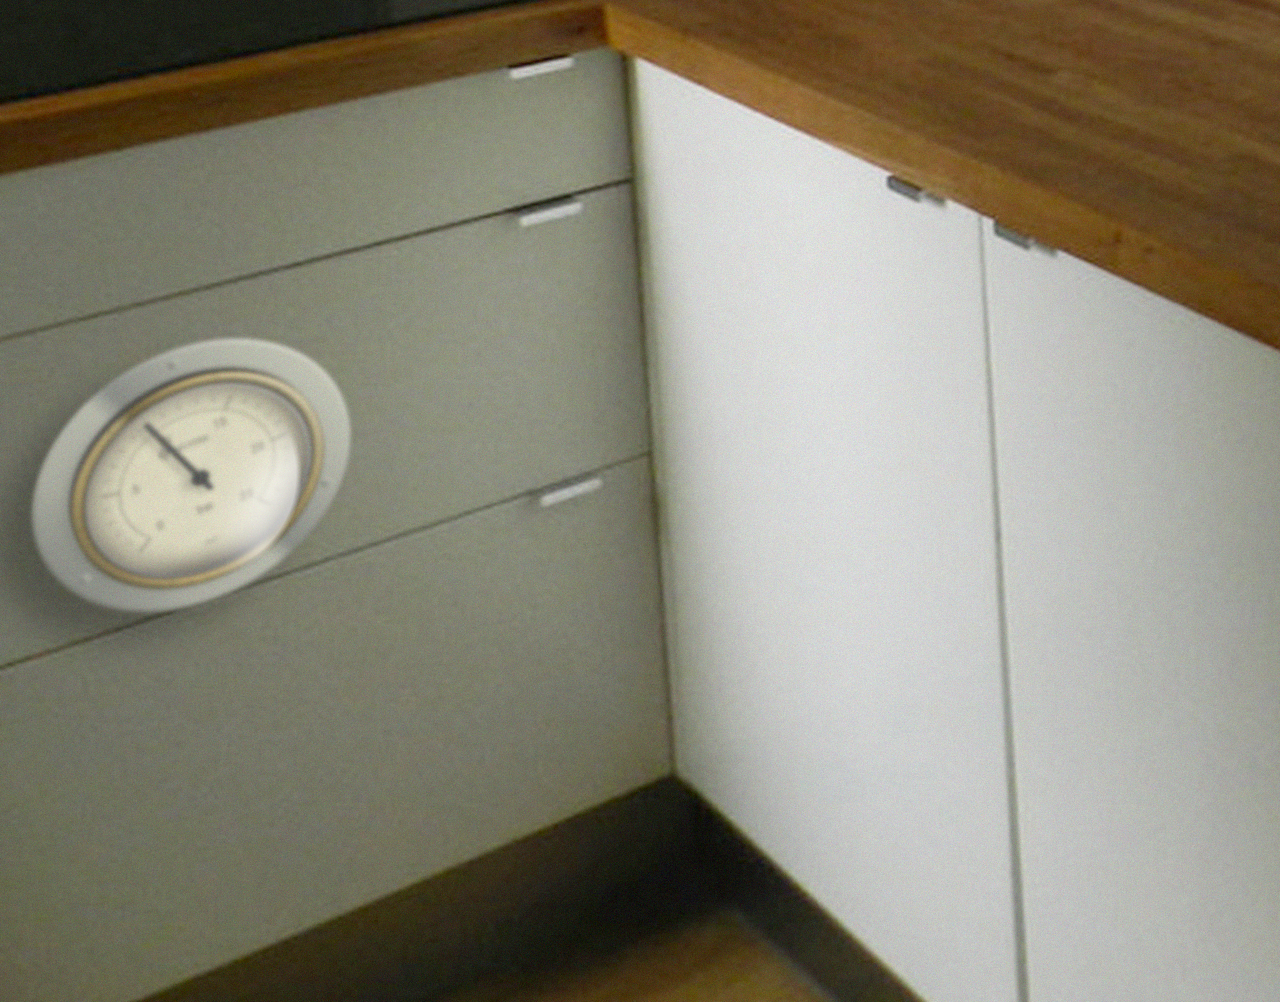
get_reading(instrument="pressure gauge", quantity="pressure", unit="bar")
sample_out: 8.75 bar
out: 10 bar
